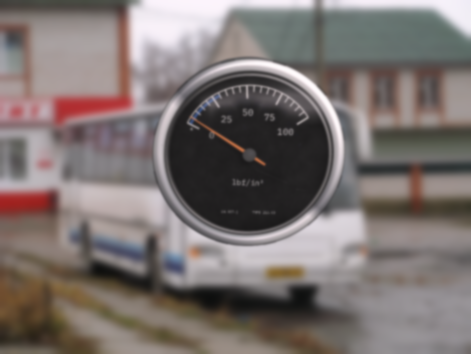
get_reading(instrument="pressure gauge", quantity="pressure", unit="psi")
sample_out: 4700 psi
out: 5 psi
